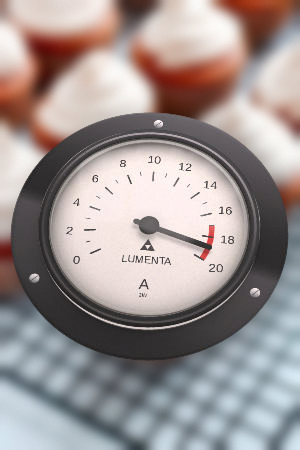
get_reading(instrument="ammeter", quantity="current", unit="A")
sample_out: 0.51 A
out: 19 A
